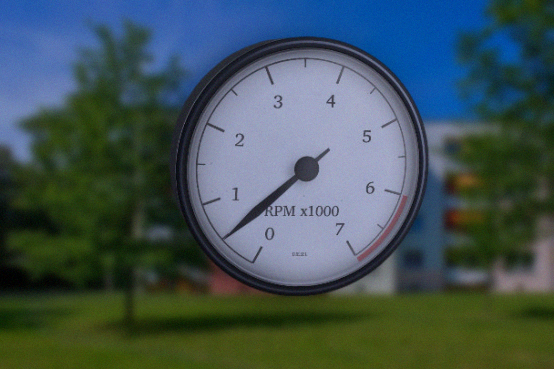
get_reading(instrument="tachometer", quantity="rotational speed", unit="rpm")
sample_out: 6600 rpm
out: 500 rpm
